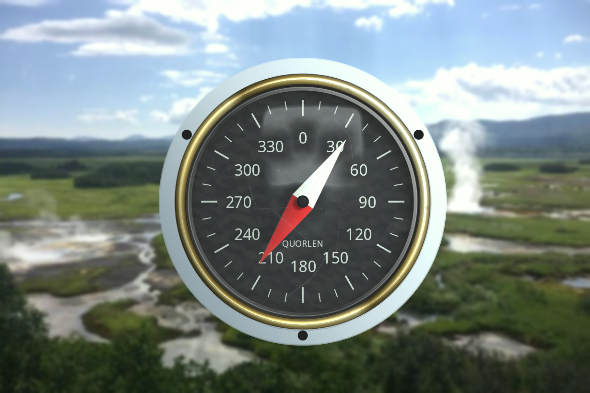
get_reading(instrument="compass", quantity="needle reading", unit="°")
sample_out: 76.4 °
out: 215 °
